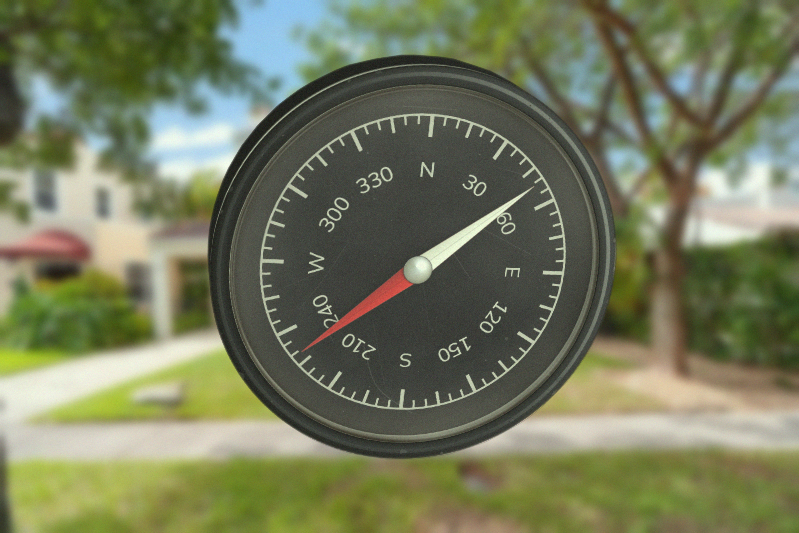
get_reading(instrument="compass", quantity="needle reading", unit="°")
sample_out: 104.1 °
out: 230 °
